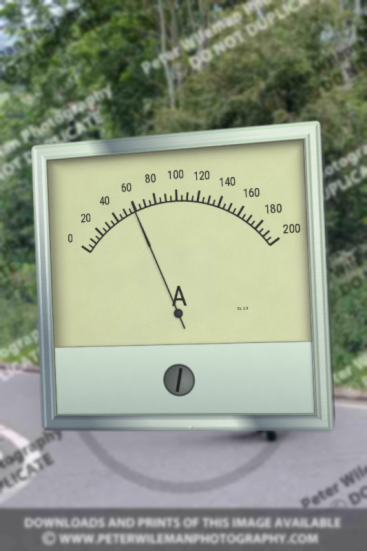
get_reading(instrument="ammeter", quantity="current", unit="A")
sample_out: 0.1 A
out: 60 A
